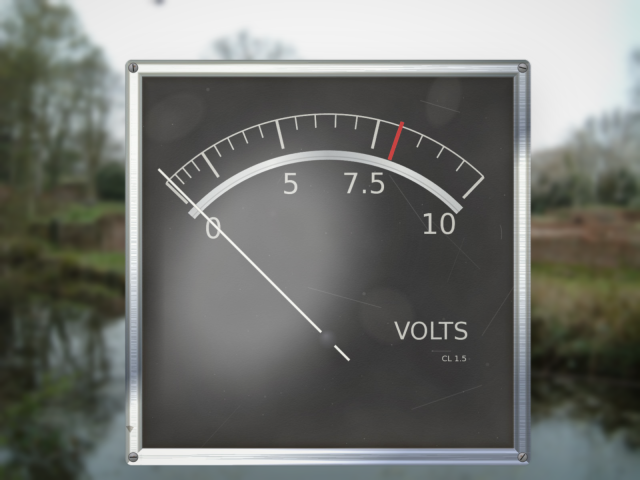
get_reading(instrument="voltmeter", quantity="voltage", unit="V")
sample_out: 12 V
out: 0.5 V
